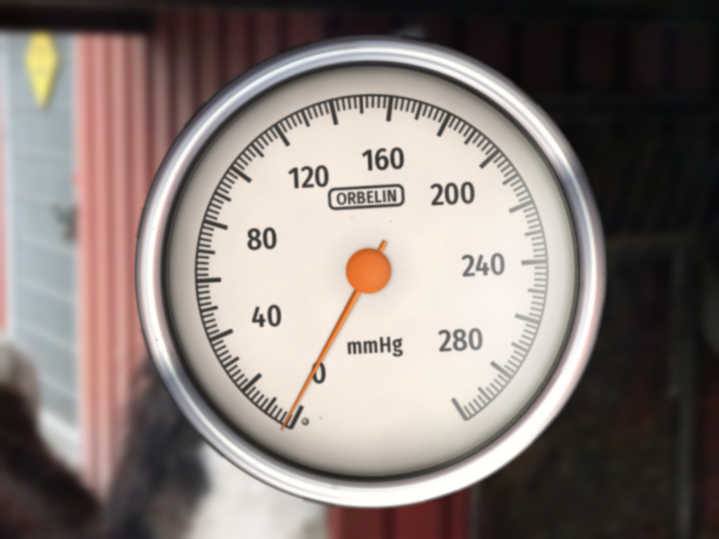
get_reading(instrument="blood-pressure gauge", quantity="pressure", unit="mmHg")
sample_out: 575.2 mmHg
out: 2 mmHg
